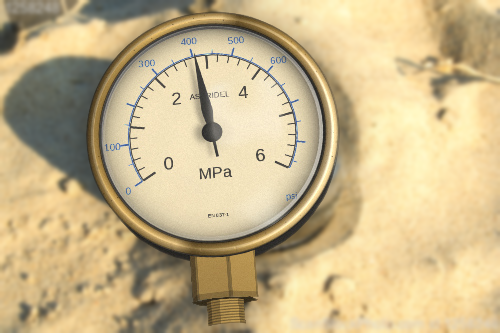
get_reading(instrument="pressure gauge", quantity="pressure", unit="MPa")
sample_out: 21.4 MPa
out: 2.8 MPa
